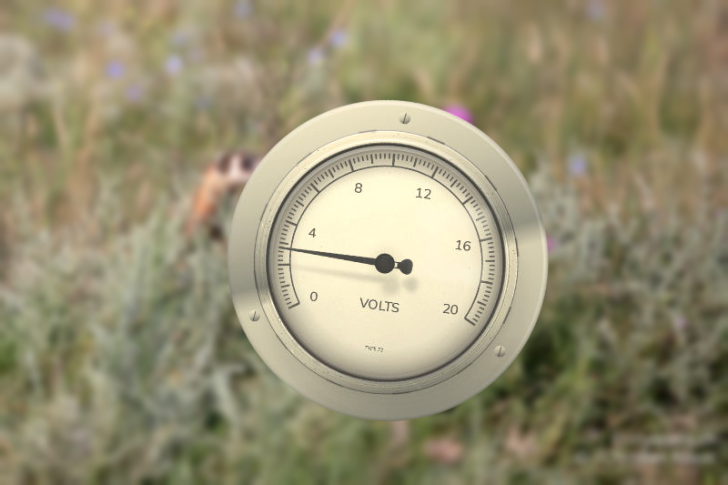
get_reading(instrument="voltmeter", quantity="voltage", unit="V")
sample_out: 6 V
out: 2.8 V
